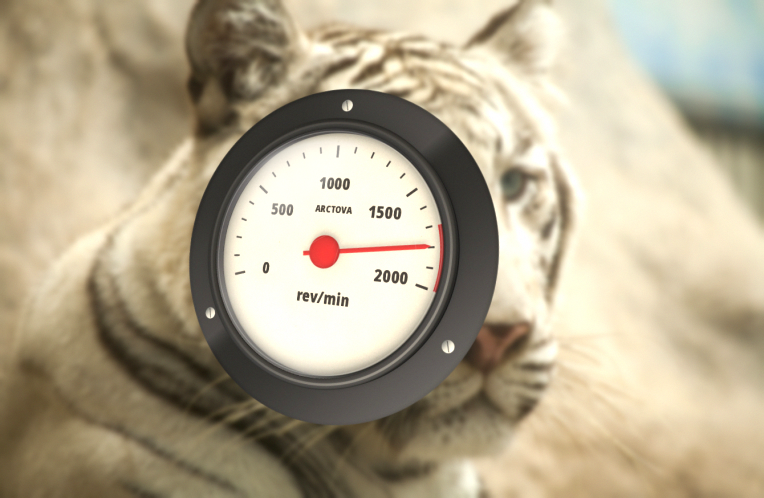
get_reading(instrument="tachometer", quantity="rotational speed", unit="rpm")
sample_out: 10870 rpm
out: 1800 rpm
